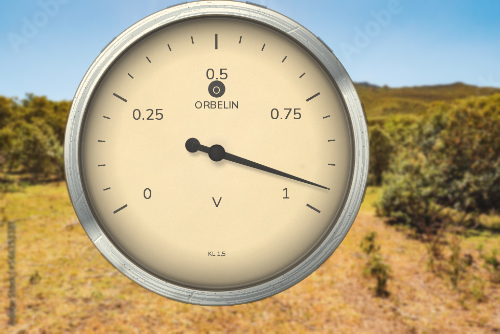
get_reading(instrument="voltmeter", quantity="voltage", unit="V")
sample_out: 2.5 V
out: 0.95 V
